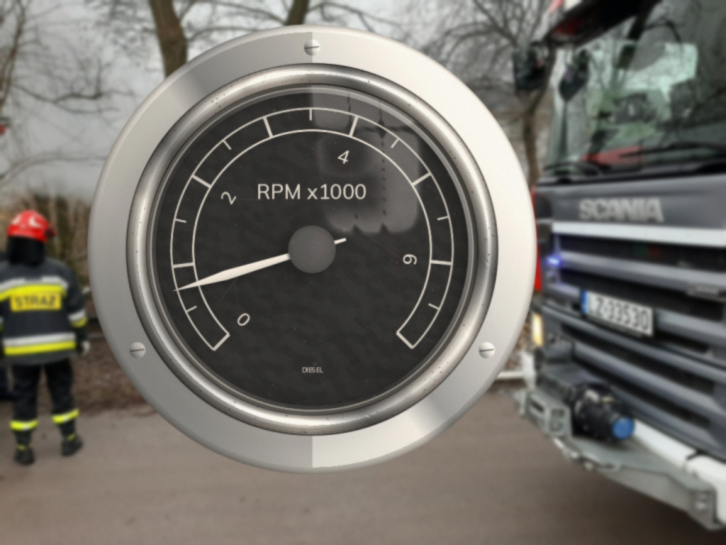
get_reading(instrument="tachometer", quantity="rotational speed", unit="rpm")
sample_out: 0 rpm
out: 750 rpm
